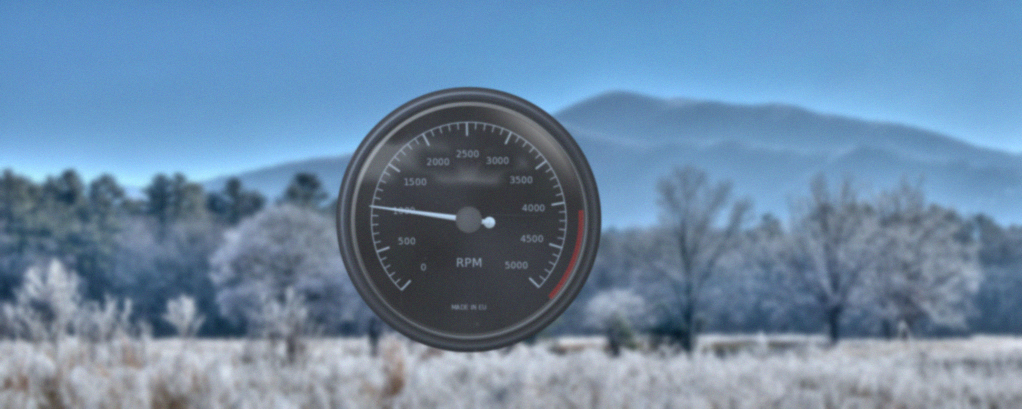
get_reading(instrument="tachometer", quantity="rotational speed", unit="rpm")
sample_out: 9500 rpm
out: 1000 rpm
